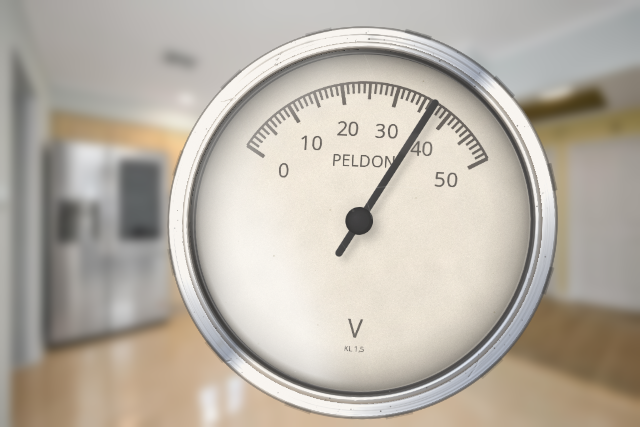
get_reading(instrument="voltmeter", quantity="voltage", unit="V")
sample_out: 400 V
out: 37 V
